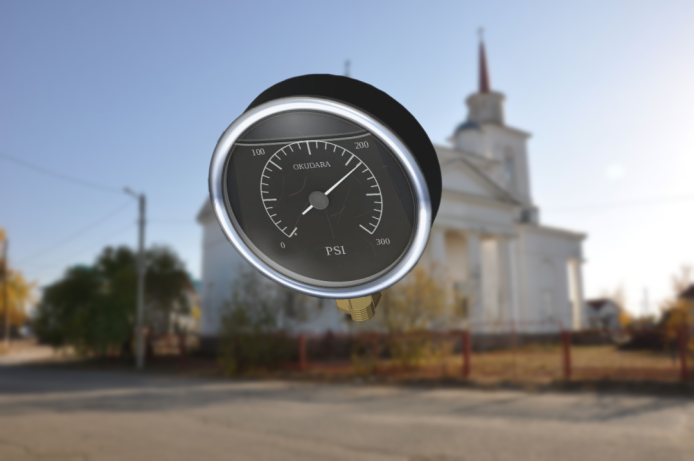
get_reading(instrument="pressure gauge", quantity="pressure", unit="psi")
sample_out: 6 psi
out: 210 psi
